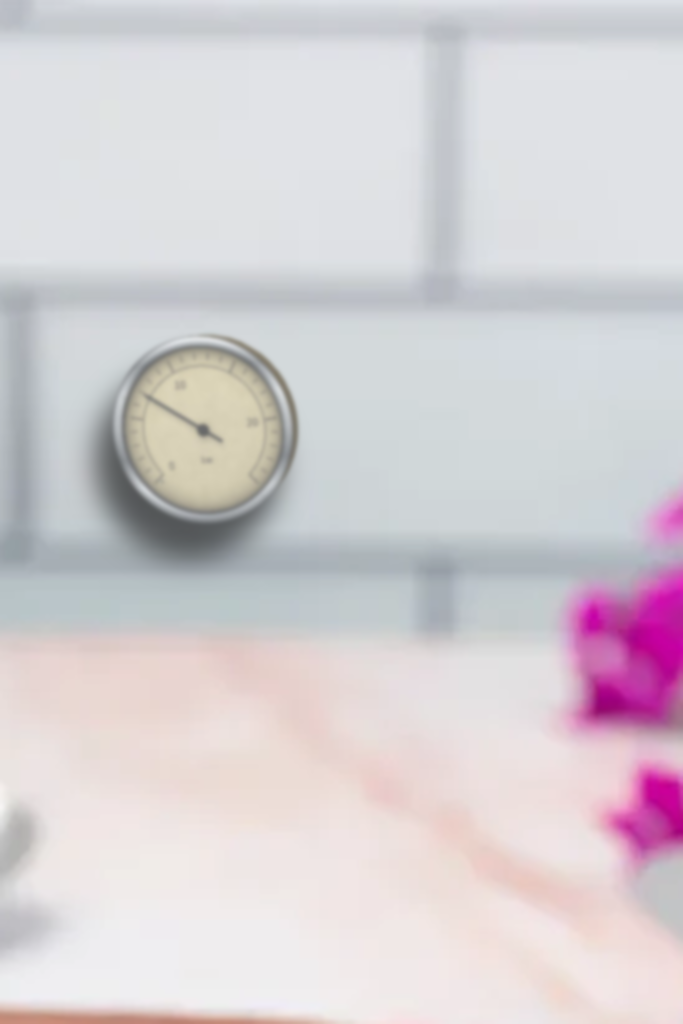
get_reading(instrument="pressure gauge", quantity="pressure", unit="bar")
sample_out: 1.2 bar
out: 7 bar
